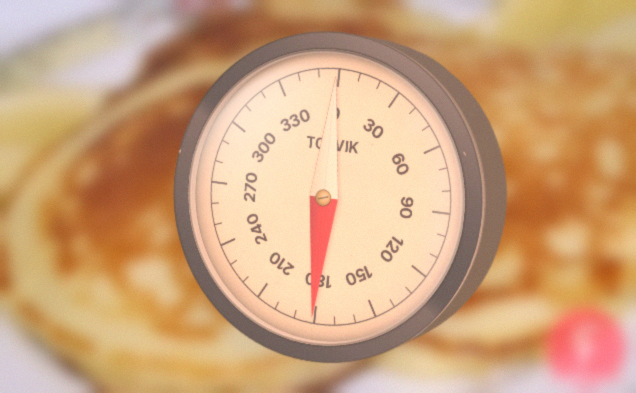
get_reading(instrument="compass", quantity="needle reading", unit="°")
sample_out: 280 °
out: 180 °
